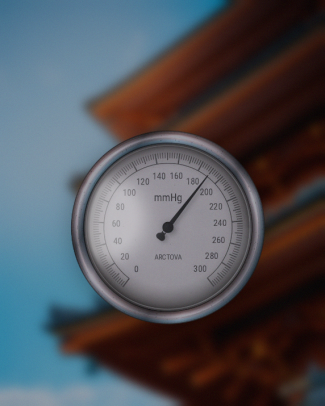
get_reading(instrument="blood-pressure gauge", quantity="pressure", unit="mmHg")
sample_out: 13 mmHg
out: 190 mmHg
